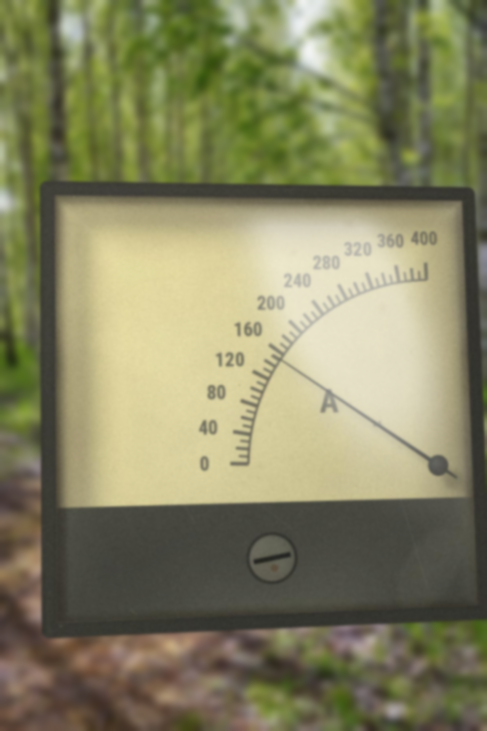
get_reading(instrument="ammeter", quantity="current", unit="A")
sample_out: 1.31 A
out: 150 A
